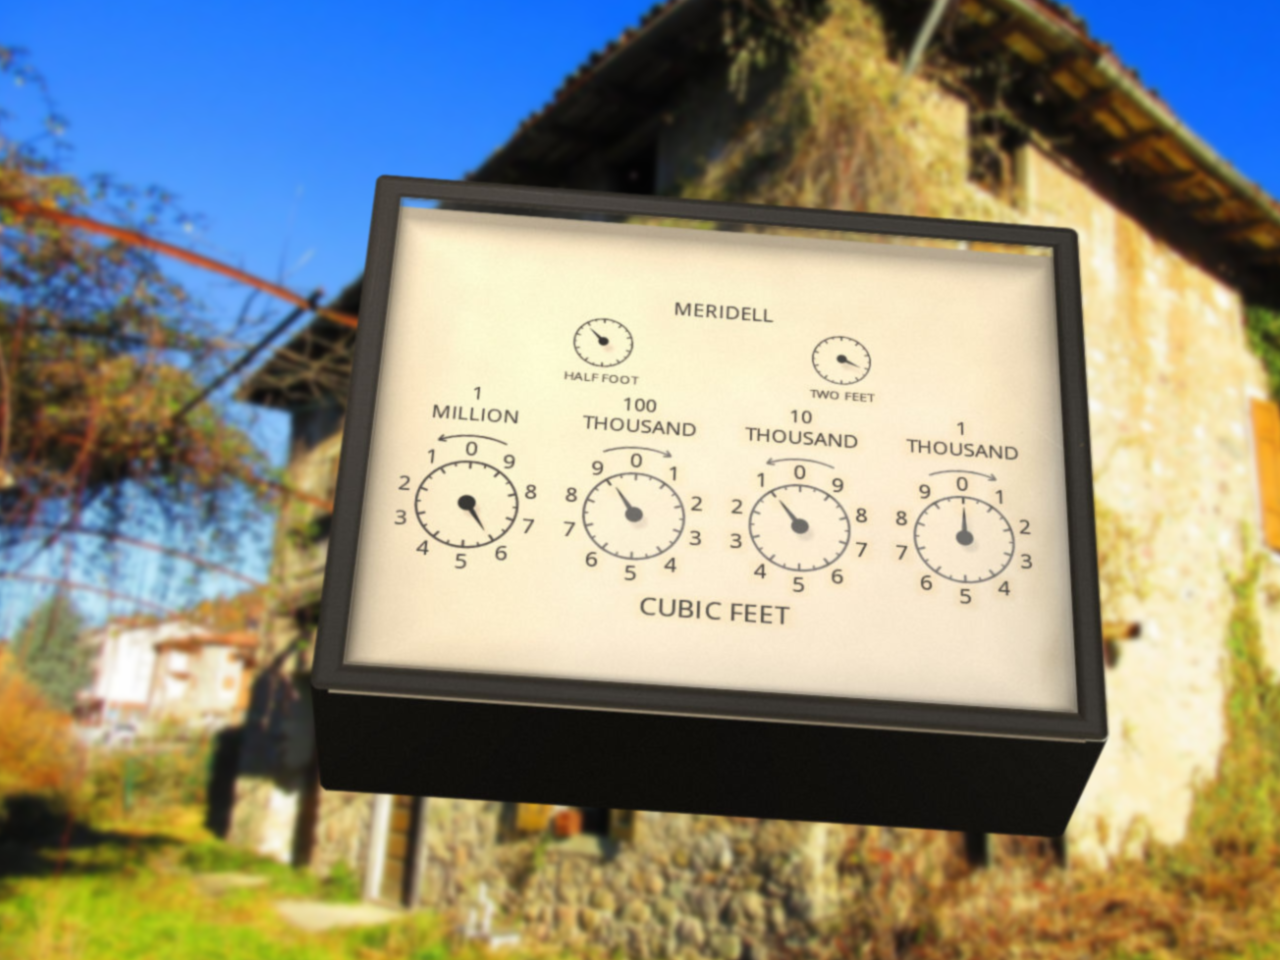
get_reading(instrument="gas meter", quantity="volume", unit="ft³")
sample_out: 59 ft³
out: 591000 ft³
